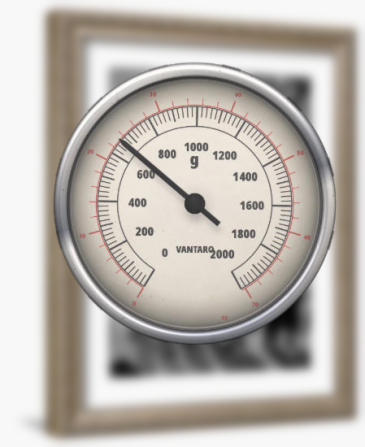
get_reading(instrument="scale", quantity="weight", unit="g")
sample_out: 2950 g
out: 660 g
